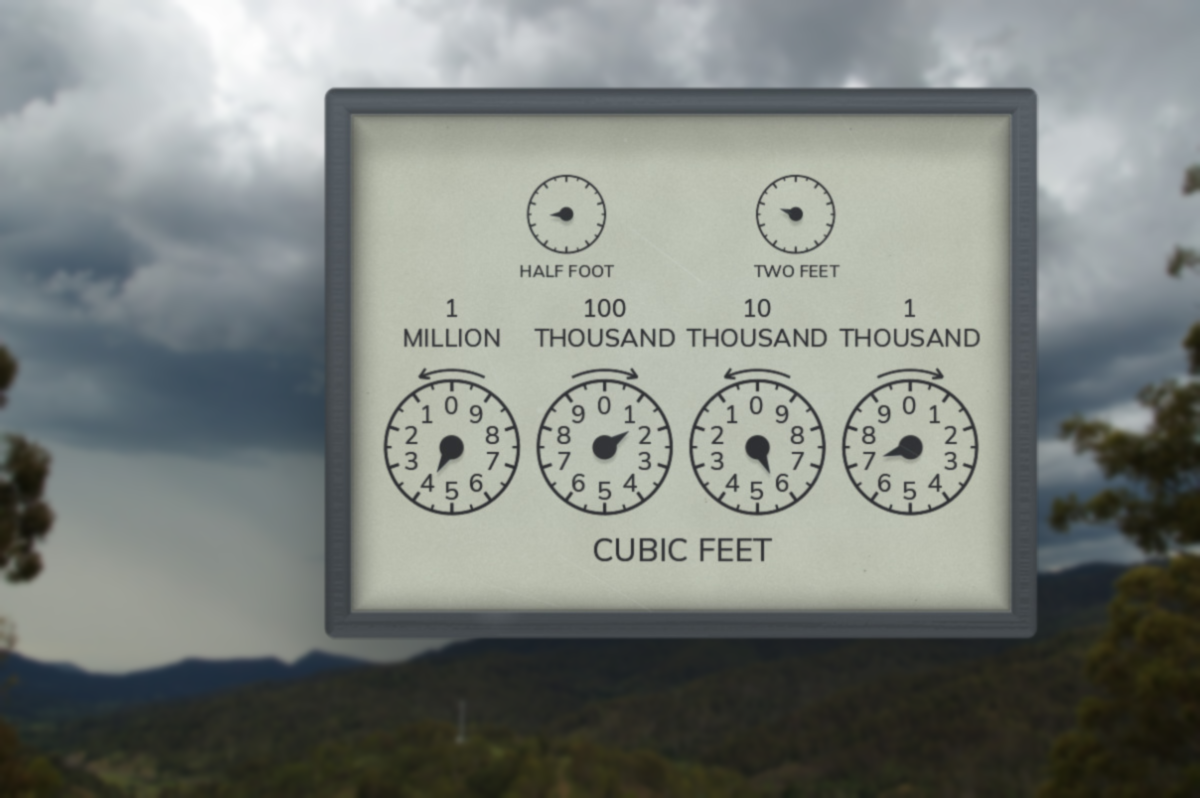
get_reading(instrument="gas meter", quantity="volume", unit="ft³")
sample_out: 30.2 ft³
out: 415700 ft³
